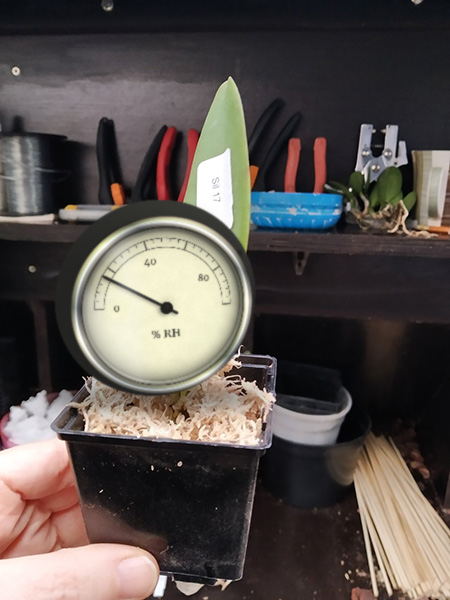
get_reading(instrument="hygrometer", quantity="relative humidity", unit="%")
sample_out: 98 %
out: 16 %
